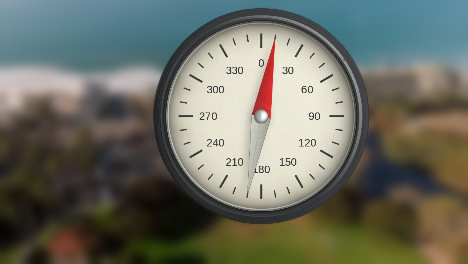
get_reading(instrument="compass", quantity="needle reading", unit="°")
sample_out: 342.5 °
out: 10 °
